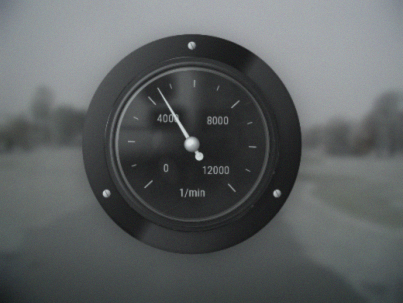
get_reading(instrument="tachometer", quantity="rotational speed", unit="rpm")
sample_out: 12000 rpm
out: 4500 rpm
